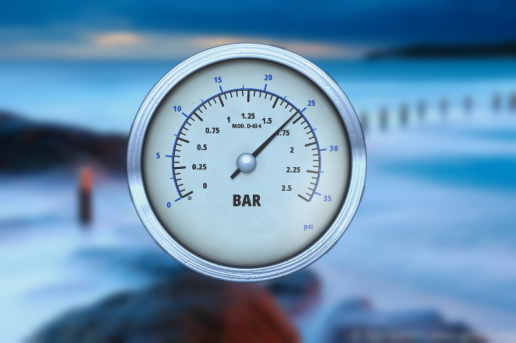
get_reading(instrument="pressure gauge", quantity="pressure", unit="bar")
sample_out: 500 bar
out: 1.7 bar
